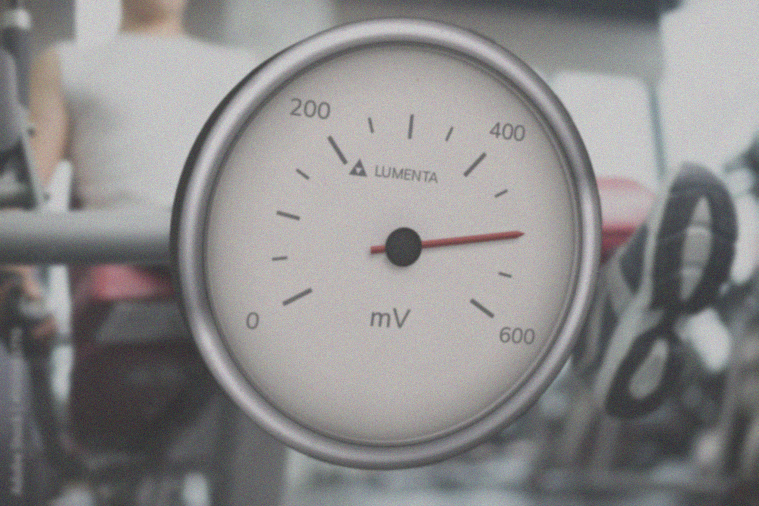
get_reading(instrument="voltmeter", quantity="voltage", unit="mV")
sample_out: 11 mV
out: 500 mV
